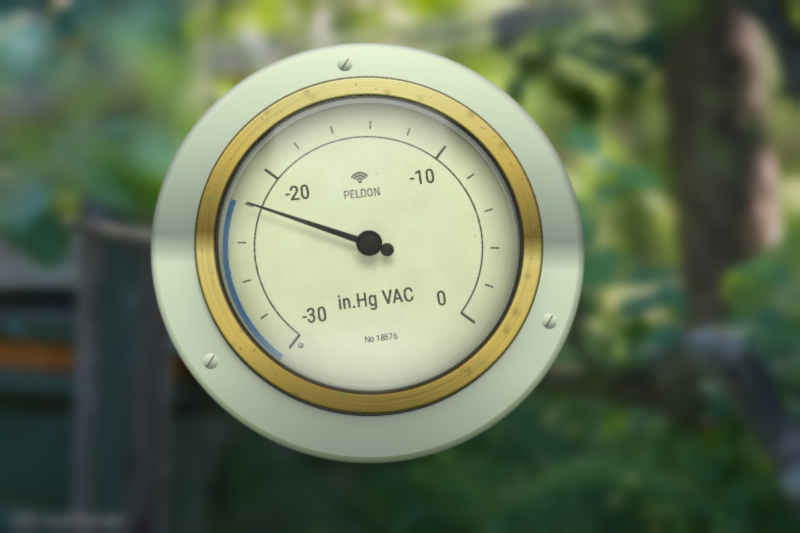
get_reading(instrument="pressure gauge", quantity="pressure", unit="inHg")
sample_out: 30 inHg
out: -22 inHg
